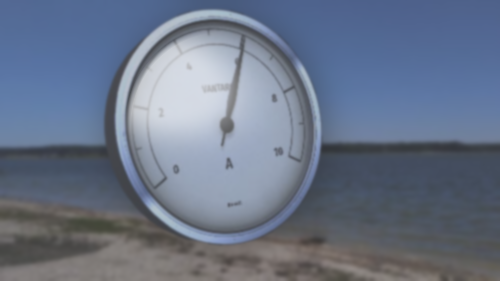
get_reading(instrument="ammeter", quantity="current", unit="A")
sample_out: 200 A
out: 6 A
